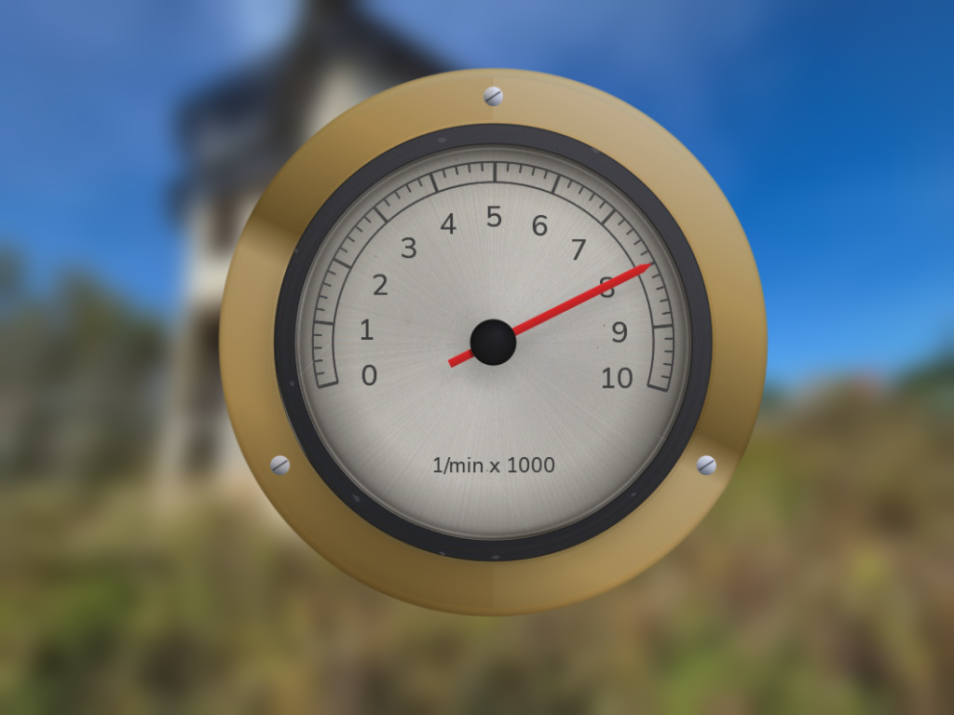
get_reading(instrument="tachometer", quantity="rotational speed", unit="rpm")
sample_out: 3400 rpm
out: 8000 rpm
